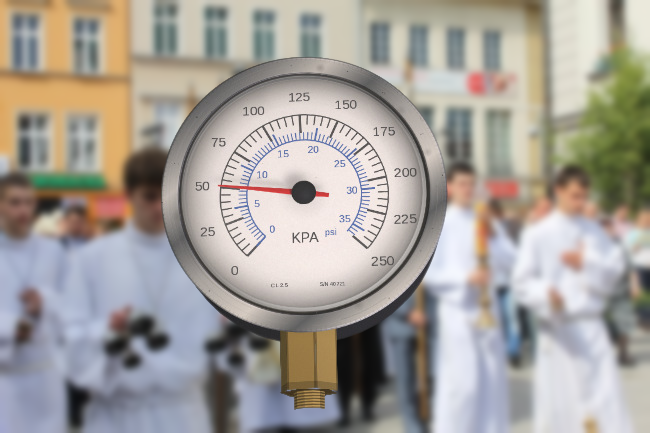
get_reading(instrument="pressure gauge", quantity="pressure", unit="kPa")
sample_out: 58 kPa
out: 50 kPa
